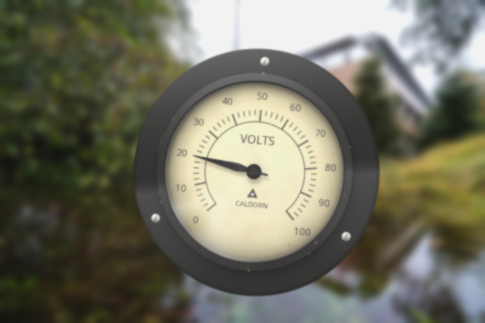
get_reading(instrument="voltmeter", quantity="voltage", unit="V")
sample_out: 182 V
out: 20 V
